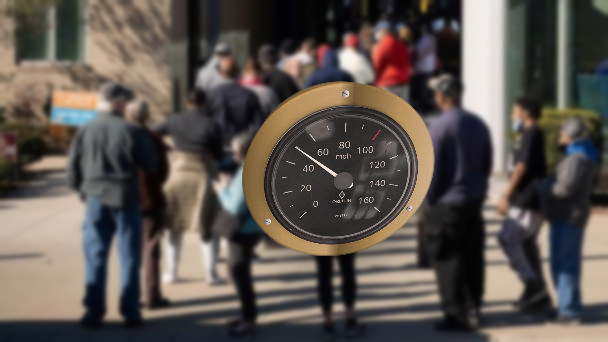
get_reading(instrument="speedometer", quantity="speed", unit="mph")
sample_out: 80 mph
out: 50 mph
